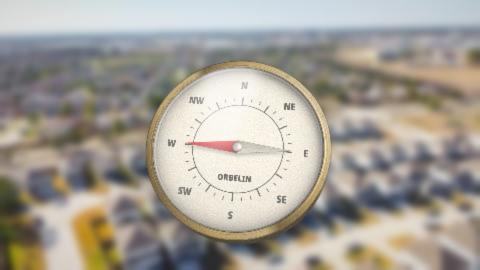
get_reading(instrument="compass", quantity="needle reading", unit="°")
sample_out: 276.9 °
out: 270 °
